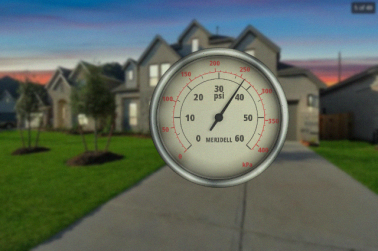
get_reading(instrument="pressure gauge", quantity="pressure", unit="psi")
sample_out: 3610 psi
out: 37.5 psi
